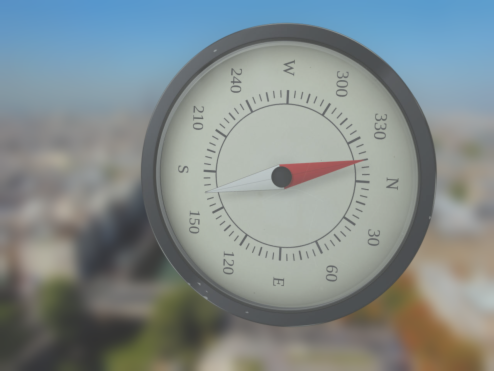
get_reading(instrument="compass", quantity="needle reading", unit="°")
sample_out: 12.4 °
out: 345 °
